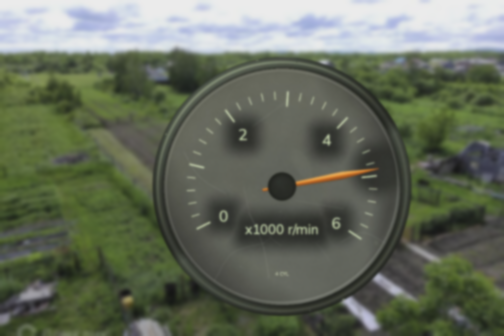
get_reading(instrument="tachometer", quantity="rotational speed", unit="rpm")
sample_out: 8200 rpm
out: 4900 rpm
